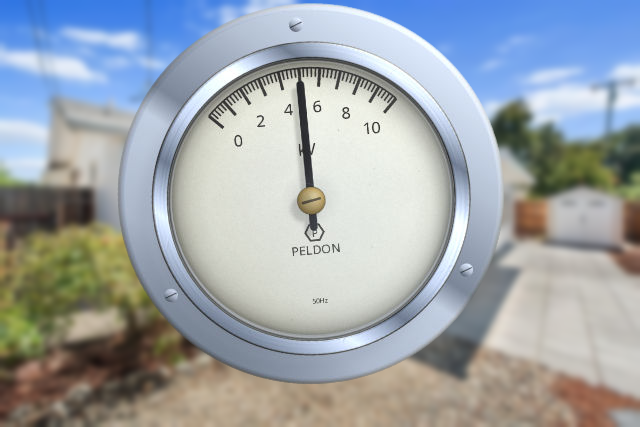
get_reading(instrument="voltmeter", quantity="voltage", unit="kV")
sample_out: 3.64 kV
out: 5 kV
